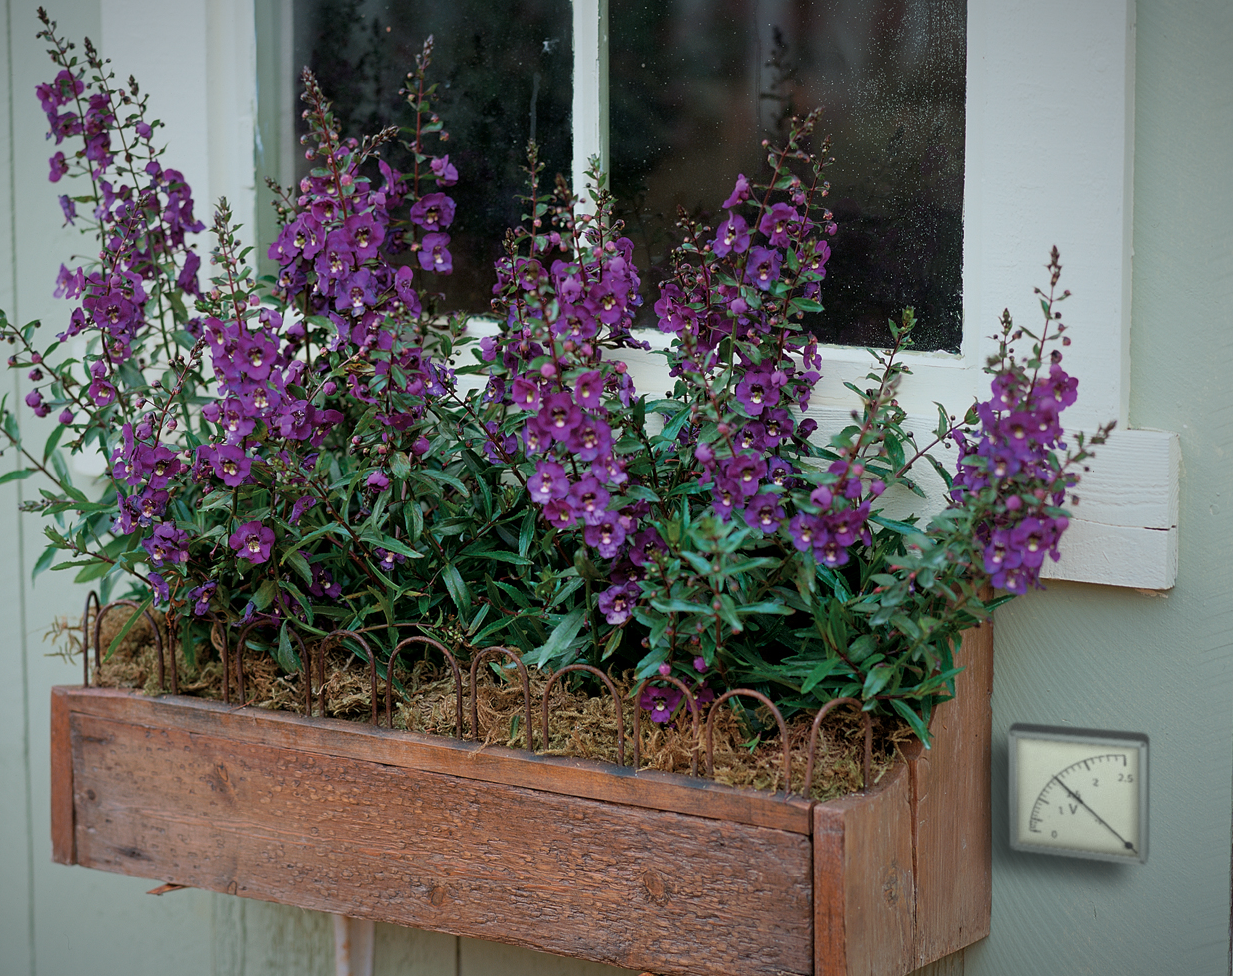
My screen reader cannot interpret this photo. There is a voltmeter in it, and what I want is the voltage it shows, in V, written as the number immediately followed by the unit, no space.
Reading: 1.5V
